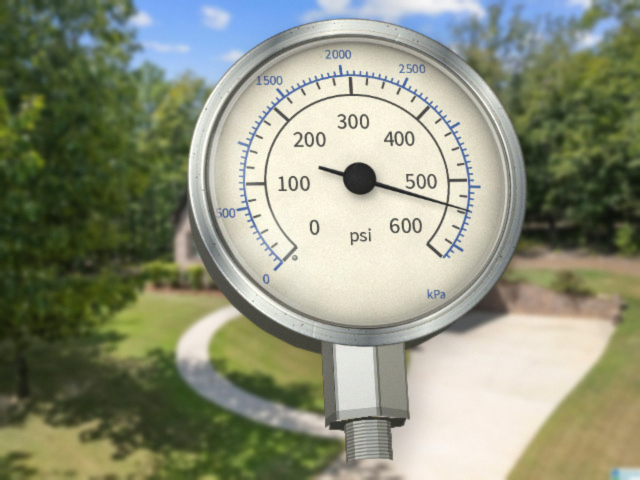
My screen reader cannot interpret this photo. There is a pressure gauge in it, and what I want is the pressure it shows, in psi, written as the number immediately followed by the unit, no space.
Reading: 540psi
